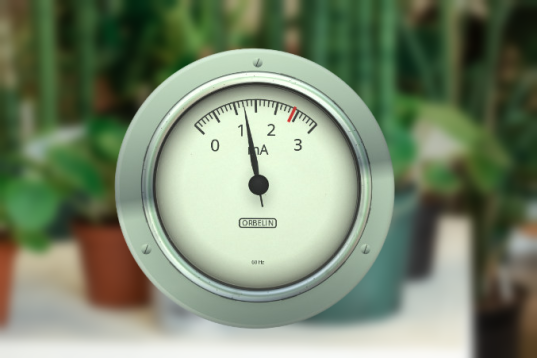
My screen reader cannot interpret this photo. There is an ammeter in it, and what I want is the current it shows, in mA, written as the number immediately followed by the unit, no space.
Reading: 1.2mA
